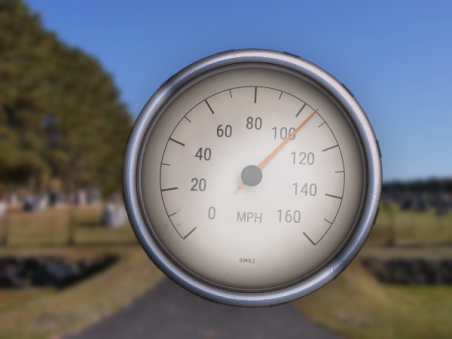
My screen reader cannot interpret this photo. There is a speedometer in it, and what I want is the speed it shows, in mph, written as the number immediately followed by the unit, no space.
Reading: 105mph
